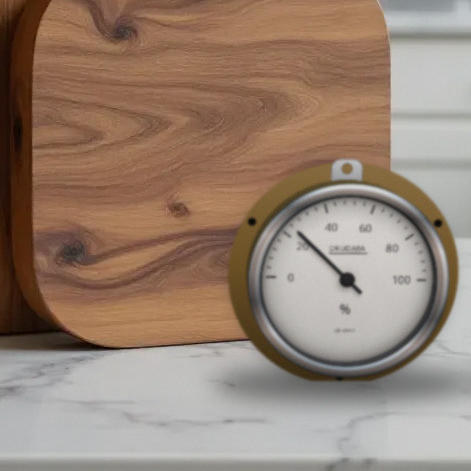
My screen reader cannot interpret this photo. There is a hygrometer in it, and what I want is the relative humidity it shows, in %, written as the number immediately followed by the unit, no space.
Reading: 24%
